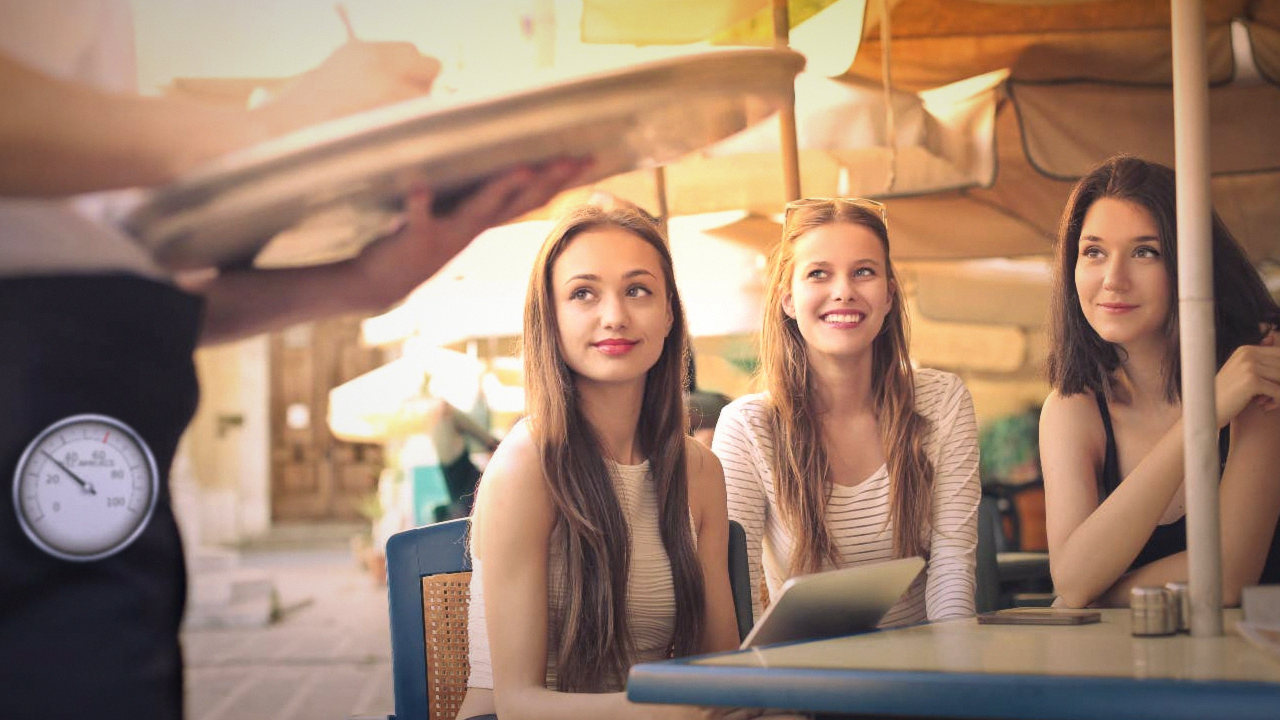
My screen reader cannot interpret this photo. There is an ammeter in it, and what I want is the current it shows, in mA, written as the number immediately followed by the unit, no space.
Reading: 30mA
